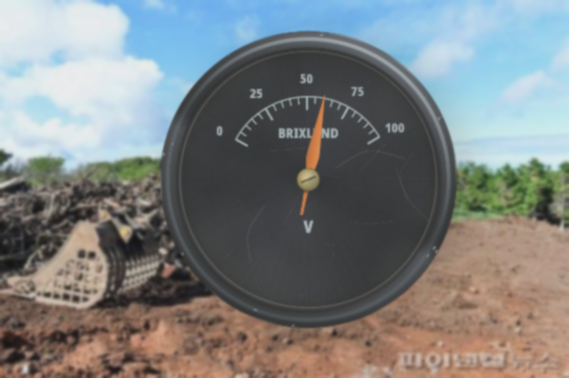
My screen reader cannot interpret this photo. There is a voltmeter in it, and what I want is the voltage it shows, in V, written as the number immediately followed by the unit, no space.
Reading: 60V
